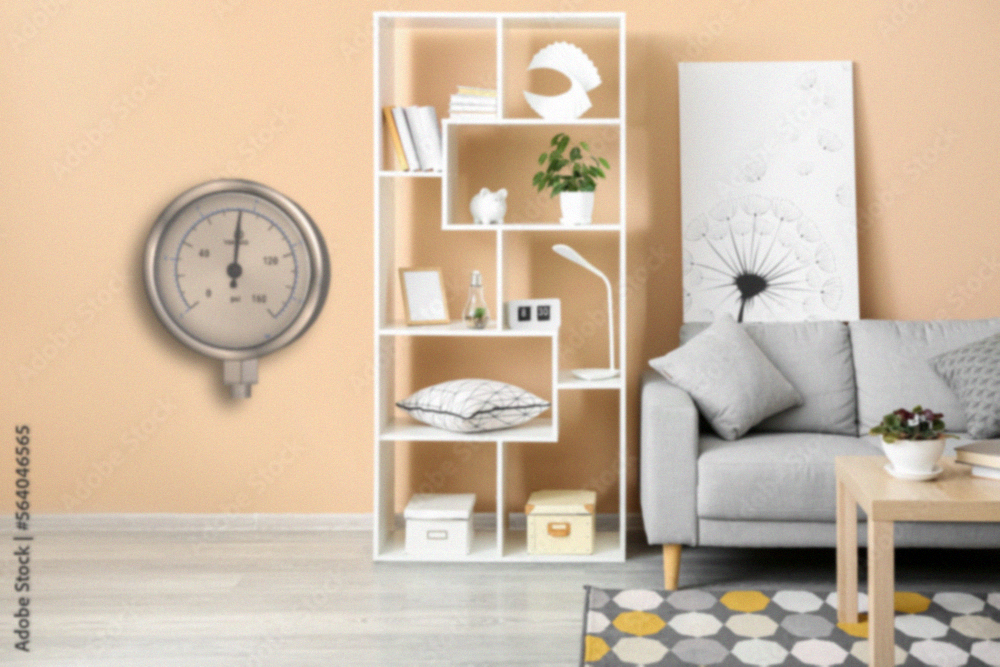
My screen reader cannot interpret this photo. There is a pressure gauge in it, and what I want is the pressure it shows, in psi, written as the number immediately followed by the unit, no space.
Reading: 80psi
